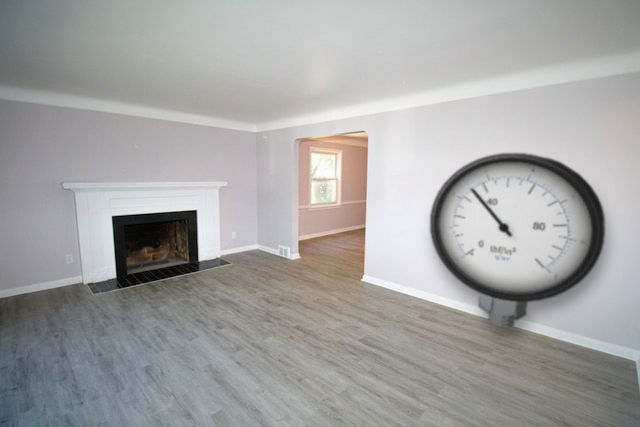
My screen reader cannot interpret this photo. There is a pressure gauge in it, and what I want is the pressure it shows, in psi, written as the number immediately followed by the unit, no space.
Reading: 35psi
